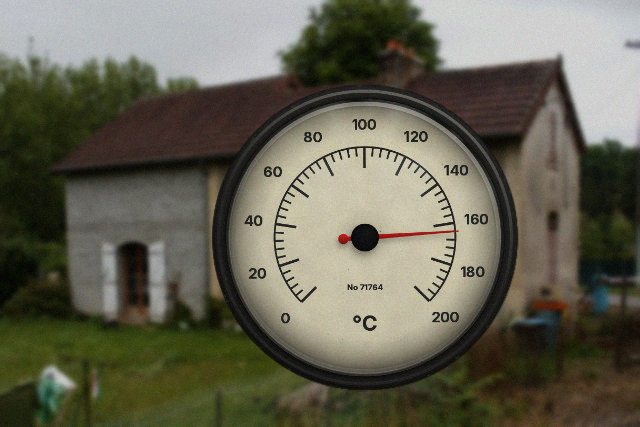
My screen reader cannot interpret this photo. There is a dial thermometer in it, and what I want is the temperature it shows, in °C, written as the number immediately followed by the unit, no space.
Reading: 164°C
